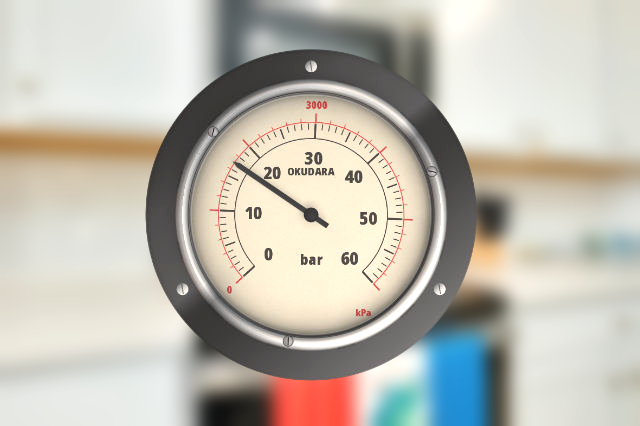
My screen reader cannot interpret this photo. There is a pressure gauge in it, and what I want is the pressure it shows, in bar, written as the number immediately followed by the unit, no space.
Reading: 17bar
